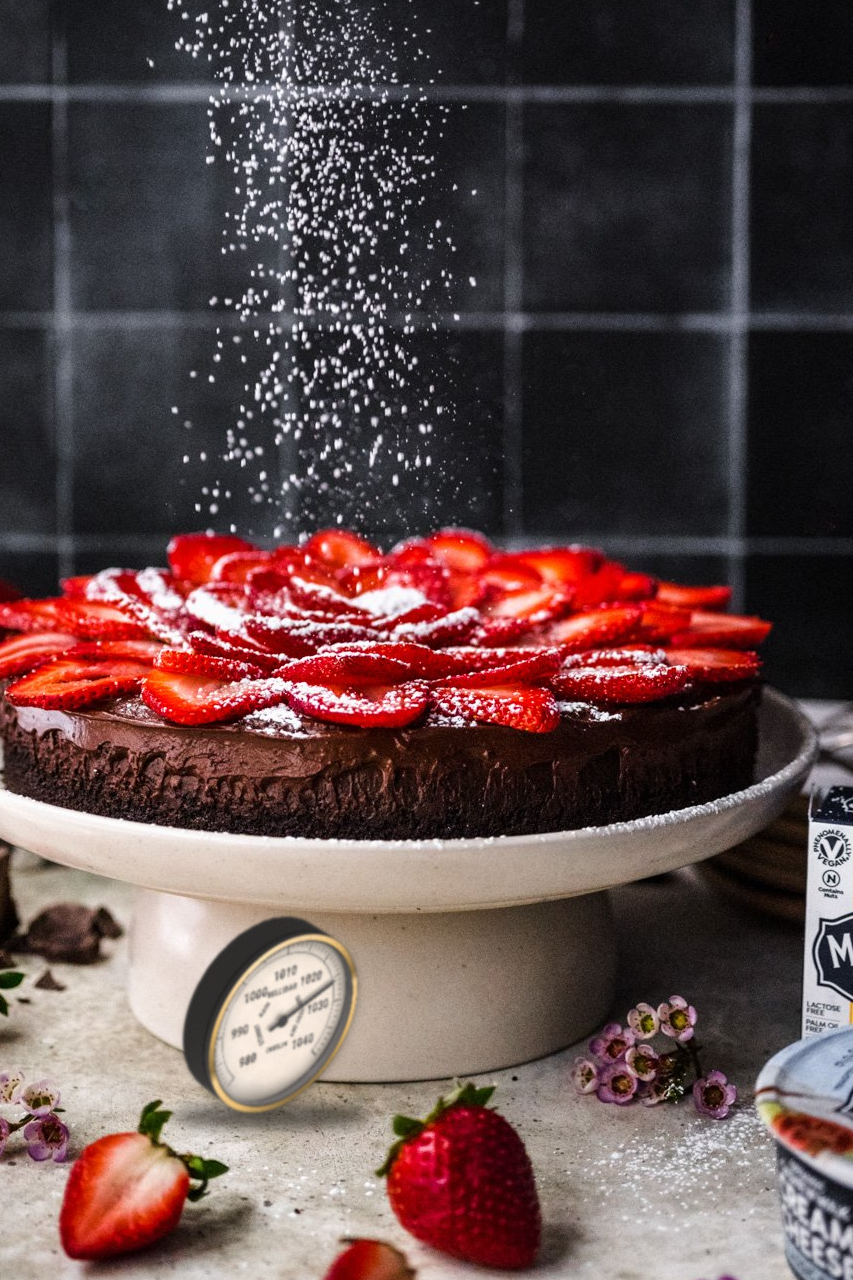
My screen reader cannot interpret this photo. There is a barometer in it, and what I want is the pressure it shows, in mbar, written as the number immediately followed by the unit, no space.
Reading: 1025mbar
